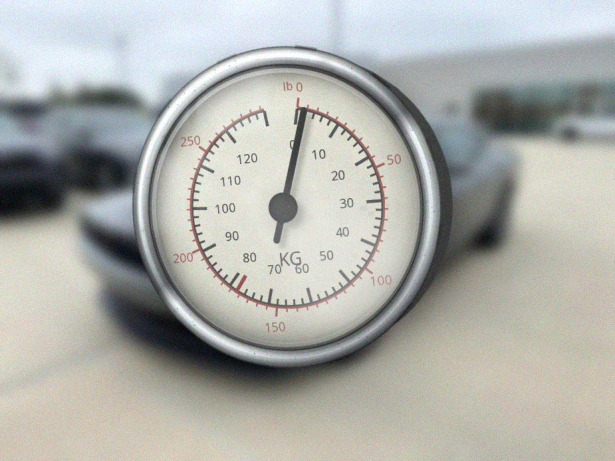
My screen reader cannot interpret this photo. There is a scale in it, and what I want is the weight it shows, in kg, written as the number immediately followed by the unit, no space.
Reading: 2kg
